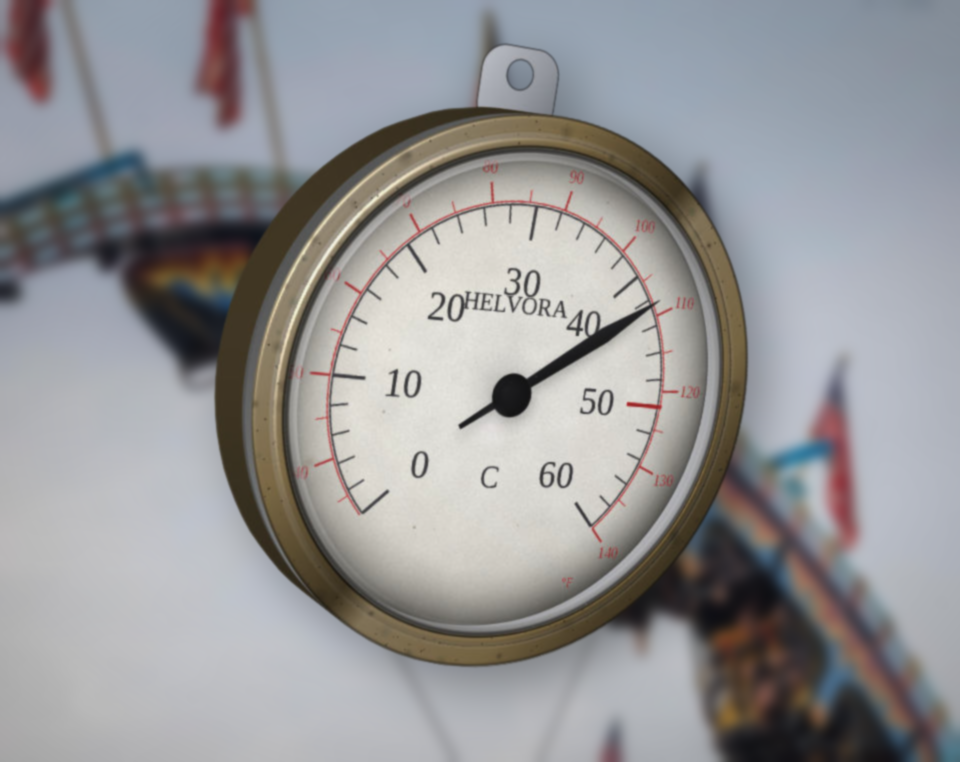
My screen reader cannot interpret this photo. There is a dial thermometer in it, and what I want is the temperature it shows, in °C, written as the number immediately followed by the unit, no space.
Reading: 42°C
